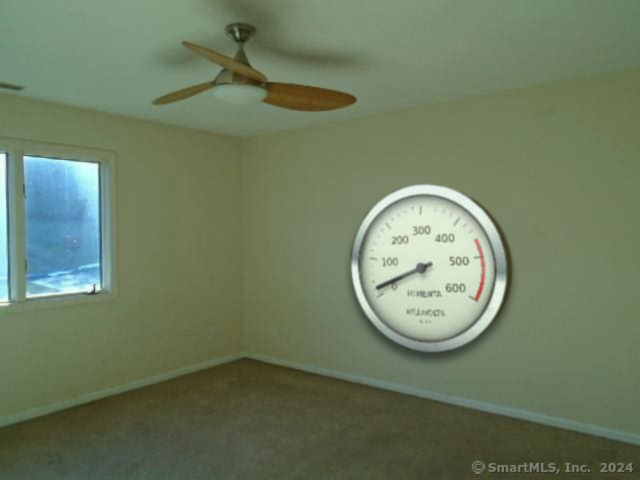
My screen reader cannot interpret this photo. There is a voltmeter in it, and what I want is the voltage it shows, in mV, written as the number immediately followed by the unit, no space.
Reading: 20mV
